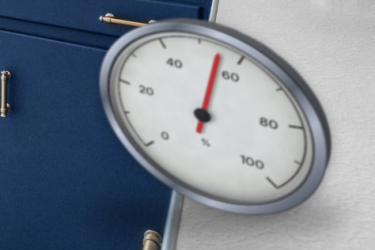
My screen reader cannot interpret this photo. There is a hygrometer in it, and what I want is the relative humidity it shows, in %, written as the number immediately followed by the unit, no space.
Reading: 55%
